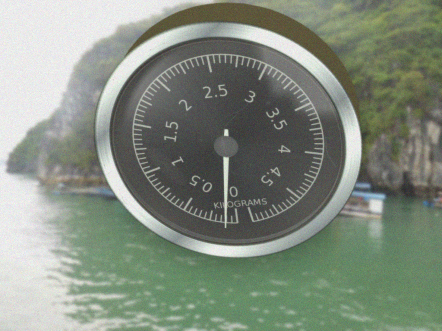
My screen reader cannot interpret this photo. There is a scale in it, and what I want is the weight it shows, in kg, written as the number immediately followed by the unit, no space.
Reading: 0.1kg
